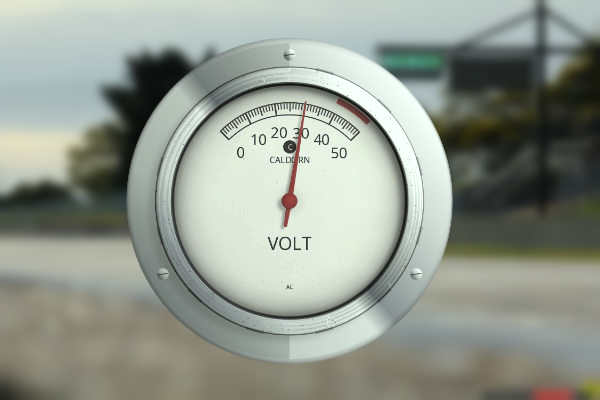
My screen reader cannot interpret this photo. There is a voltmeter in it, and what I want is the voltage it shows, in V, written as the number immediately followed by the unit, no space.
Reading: 30V
